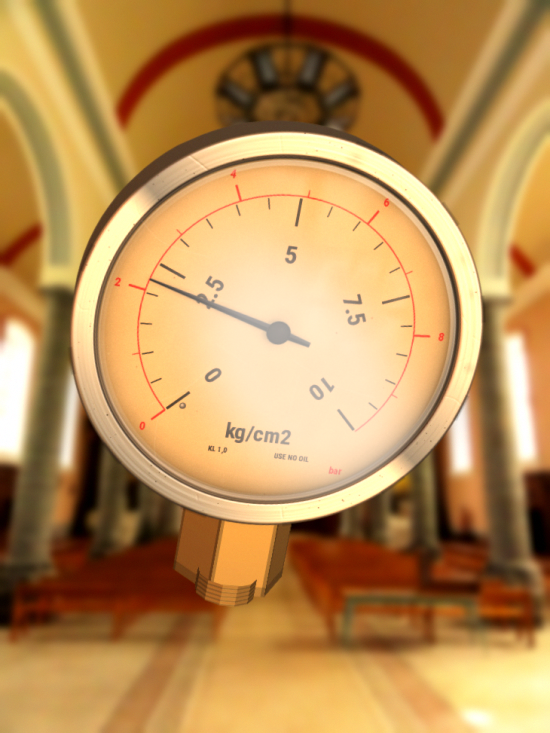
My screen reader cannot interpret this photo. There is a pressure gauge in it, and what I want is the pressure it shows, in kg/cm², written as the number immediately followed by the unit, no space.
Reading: 2.25kg/cm²
